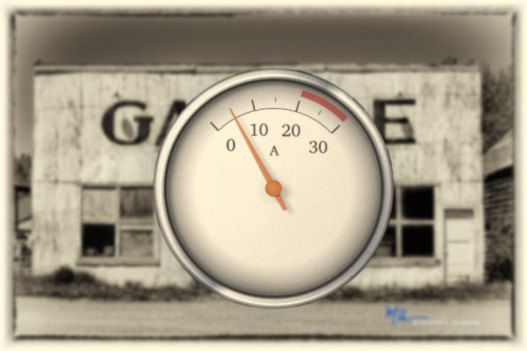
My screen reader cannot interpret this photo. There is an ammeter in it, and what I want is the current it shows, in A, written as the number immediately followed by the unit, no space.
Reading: 5A
